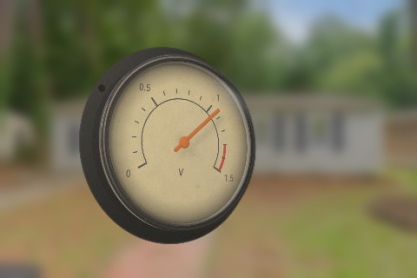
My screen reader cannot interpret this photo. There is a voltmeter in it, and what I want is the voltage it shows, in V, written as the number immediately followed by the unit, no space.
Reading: 1.05V
